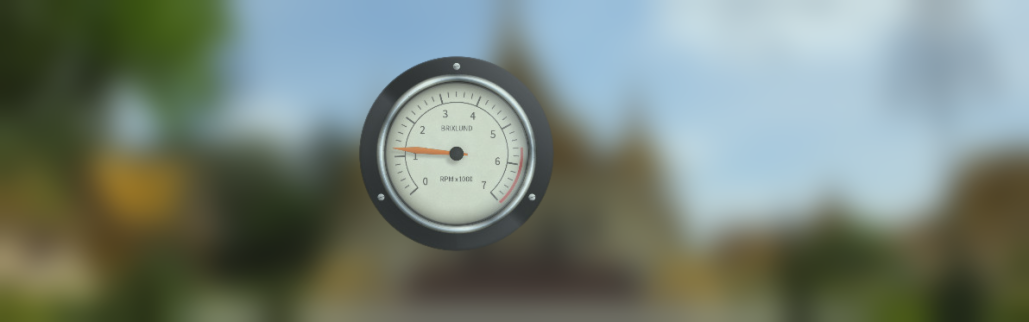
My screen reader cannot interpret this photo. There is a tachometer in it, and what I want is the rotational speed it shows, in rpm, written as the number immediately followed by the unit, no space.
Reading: 1200rpm
